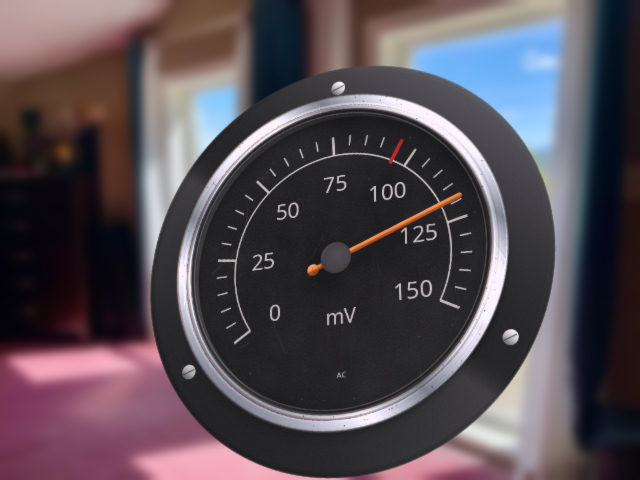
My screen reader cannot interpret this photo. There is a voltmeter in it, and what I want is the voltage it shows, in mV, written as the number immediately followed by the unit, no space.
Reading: 120mV
